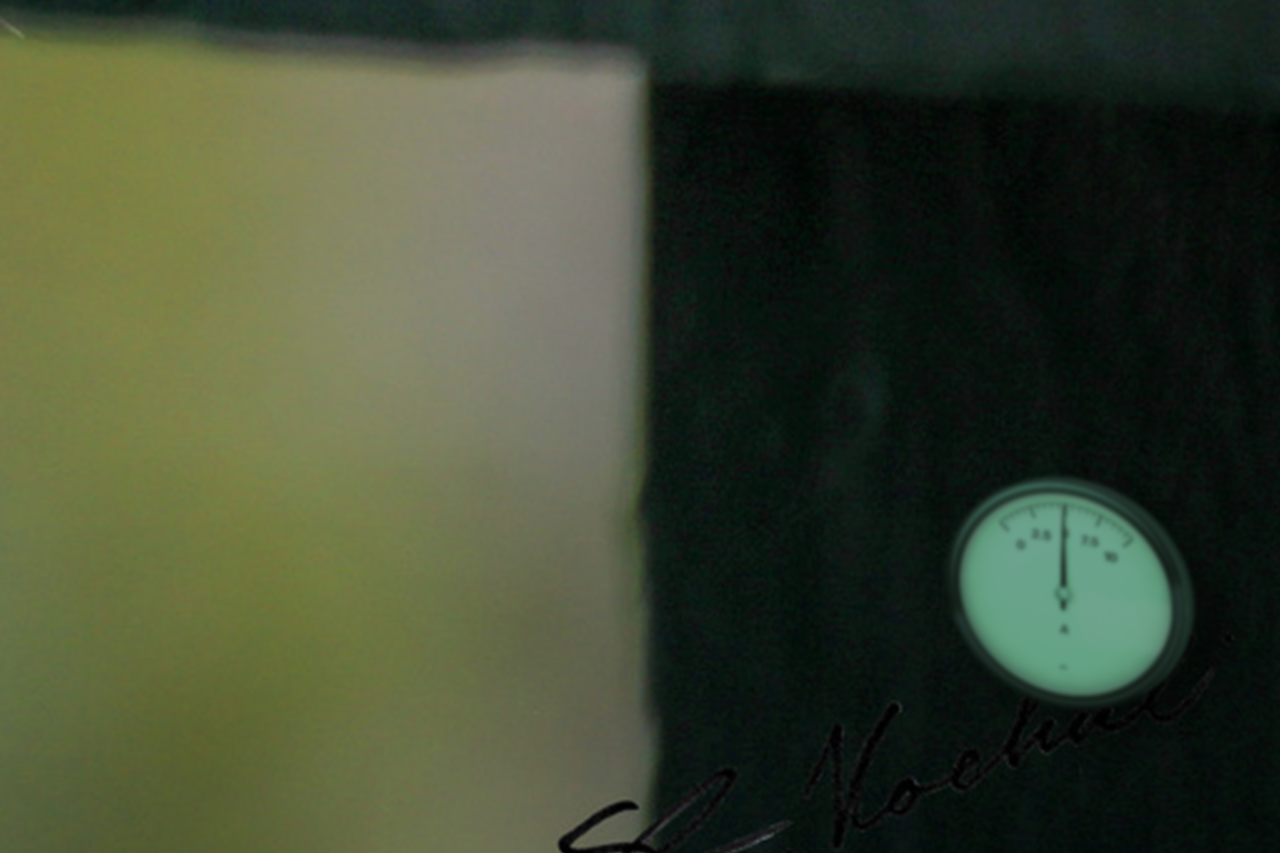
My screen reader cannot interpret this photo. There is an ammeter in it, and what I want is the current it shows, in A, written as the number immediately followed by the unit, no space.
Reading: 5A
